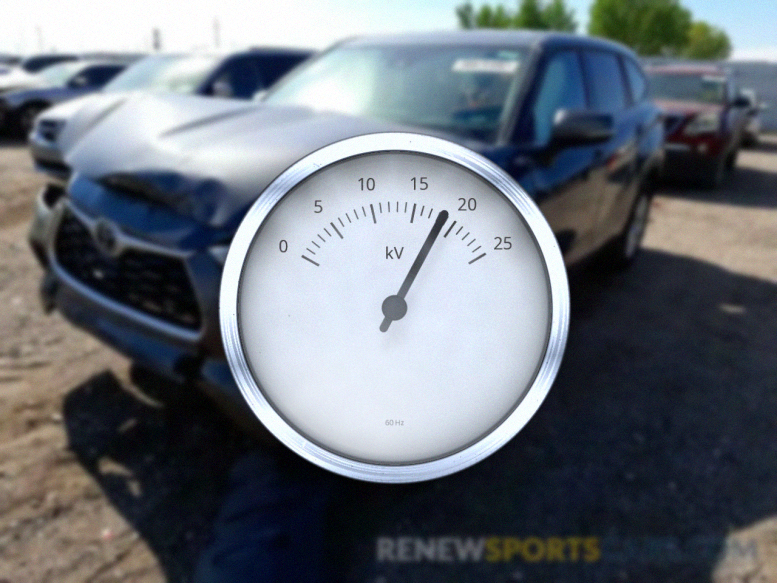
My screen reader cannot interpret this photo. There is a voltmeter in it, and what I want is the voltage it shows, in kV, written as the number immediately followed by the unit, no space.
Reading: 18.5kV
